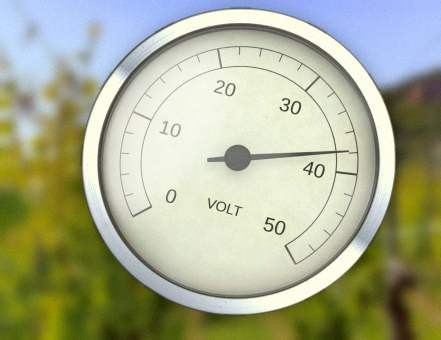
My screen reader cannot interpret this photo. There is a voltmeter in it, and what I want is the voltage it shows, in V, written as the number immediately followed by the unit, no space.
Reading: 38V
